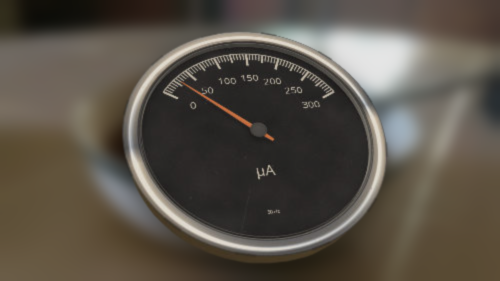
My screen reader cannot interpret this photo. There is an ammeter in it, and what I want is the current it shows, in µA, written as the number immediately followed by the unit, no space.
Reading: 25µA
